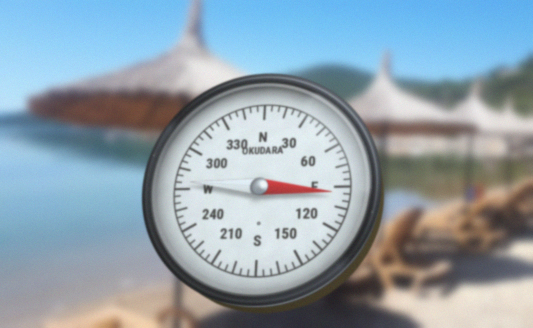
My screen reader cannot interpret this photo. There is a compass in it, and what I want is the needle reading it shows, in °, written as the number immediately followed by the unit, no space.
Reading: 95°
